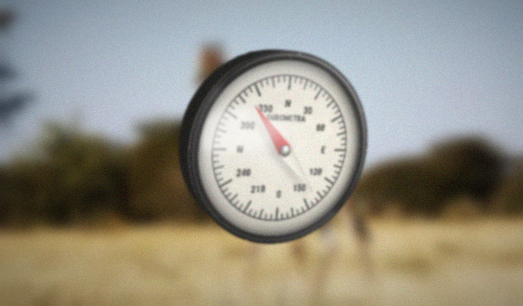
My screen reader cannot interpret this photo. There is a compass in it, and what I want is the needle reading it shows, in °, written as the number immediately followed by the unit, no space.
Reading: 320°
